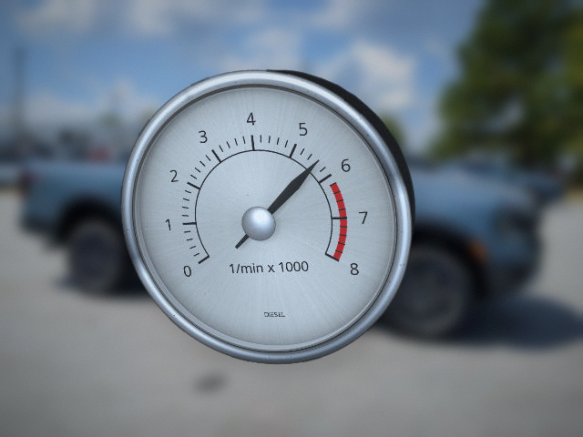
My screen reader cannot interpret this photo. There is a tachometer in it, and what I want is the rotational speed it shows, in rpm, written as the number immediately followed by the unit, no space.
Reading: 5600rpm
